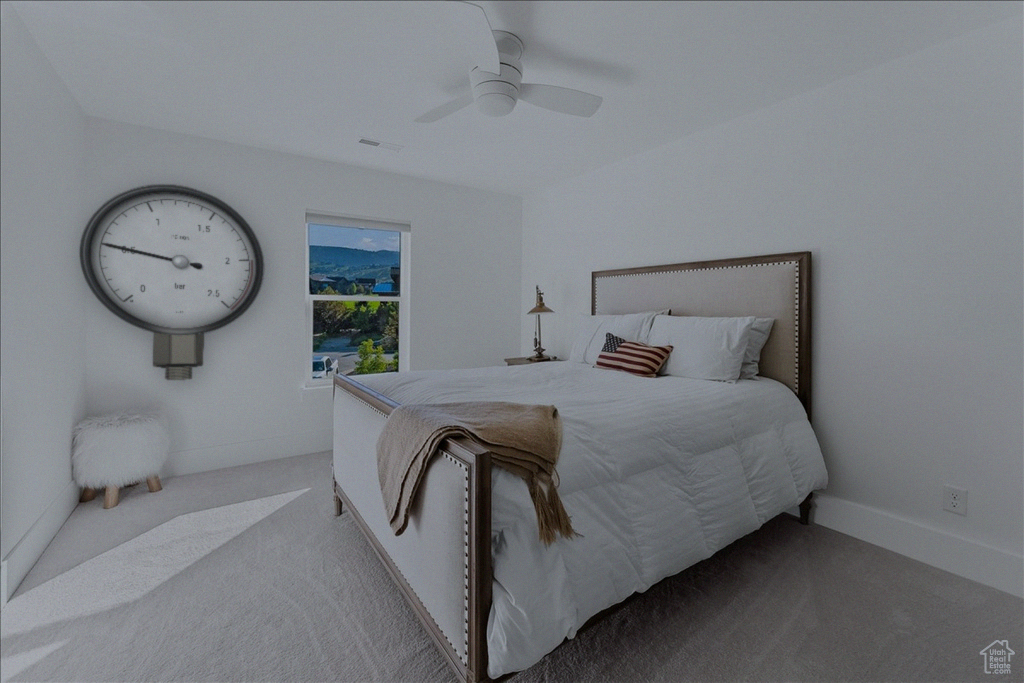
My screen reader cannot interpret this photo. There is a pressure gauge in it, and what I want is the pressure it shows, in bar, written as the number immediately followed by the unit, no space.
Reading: 0.5bar
